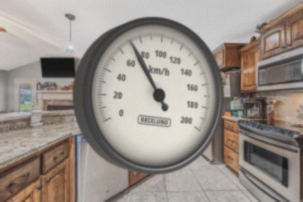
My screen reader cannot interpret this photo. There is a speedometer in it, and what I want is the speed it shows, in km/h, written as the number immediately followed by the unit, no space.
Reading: 70km/h
